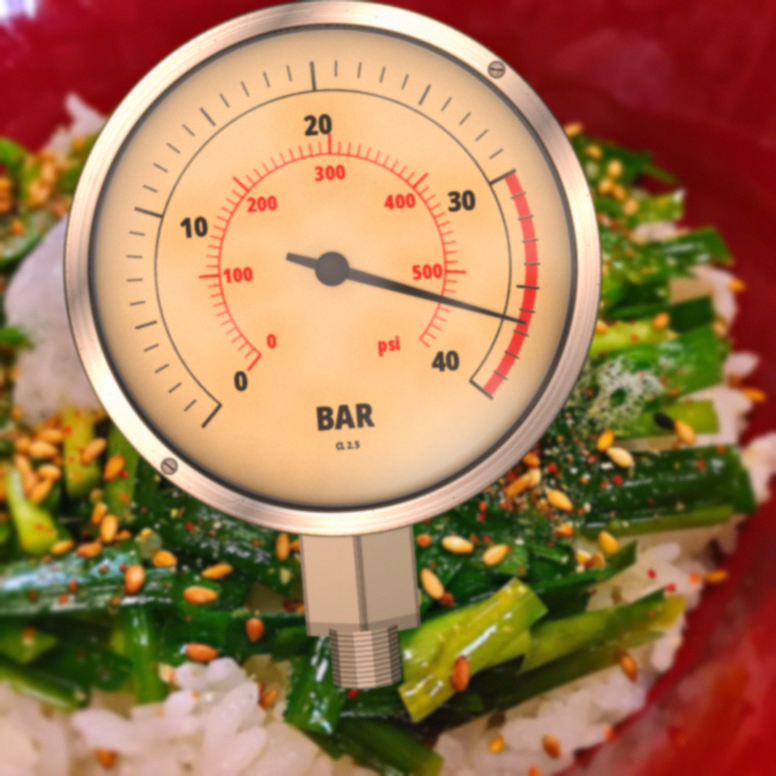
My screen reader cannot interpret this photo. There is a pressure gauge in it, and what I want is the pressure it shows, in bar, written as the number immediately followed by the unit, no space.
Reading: 36.5bar
